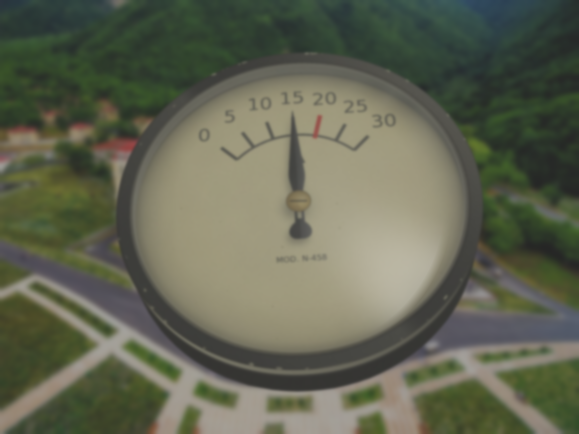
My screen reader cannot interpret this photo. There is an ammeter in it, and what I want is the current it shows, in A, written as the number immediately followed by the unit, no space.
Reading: 15A
